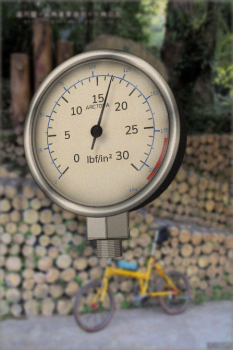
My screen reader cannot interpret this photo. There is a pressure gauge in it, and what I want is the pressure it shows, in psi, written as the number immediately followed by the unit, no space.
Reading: 17psi
